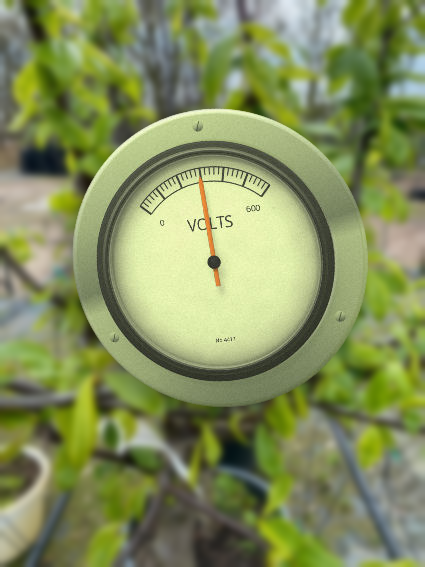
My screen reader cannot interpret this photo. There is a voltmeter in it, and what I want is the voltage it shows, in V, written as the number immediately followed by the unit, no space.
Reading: 300V
